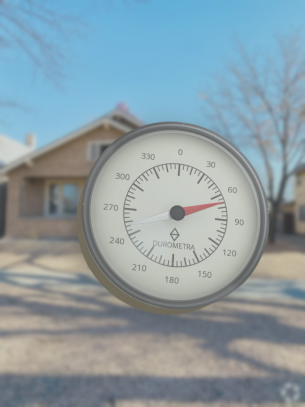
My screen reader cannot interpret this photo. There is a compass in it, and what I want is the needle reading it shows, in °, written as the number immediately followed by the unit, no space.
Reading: 70°
